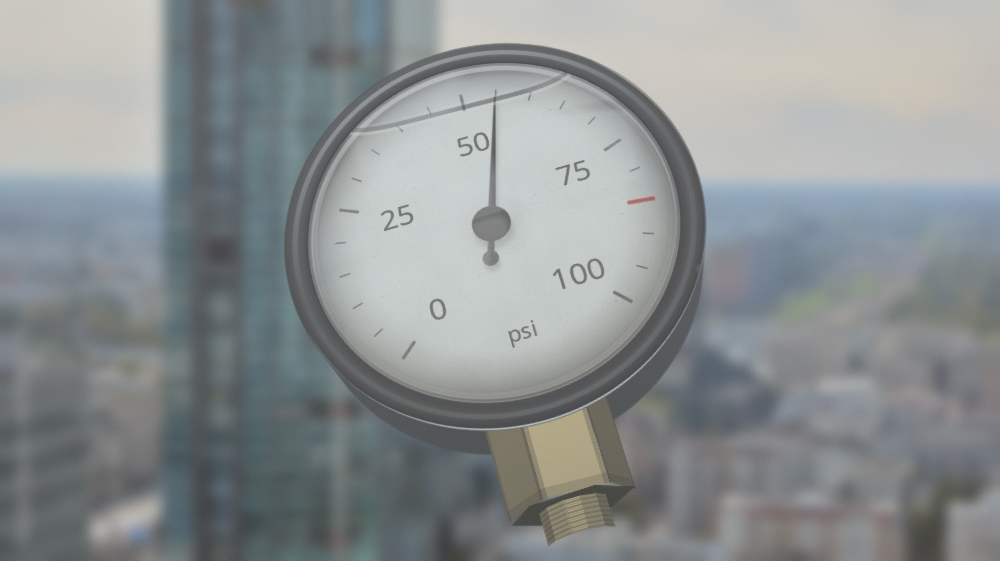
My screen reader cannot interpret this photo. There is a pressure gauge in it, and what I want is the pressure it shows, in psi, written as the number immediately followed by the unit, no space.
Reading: 55psi
